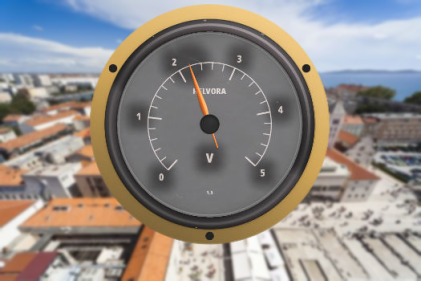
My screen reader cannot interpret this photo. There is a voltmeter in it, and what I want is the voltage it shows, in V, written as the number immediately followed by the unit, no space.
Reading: 2.2V
